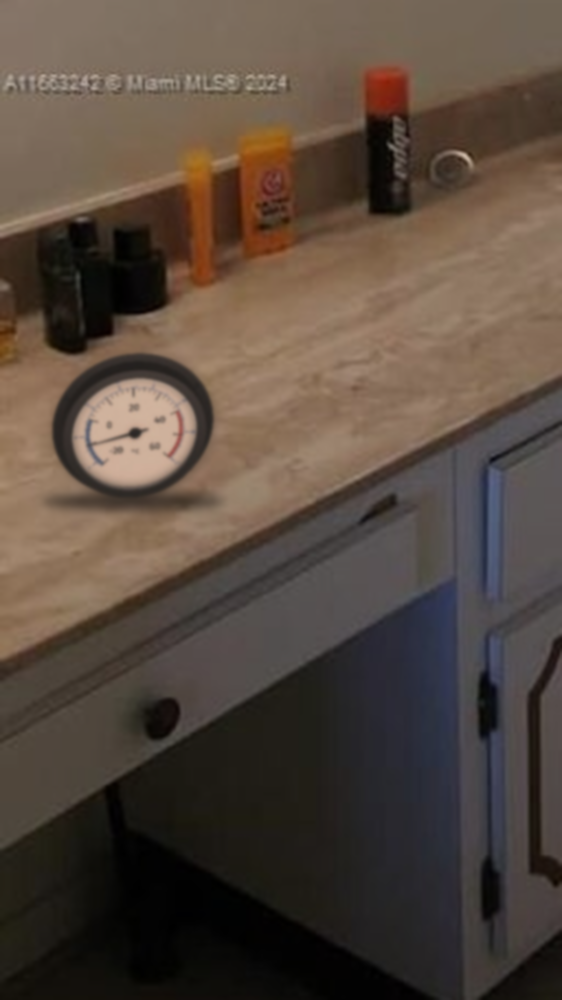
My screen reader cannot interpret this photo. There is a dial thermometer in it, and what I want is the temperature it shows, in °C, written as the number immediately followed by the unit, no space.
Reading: -10°C
